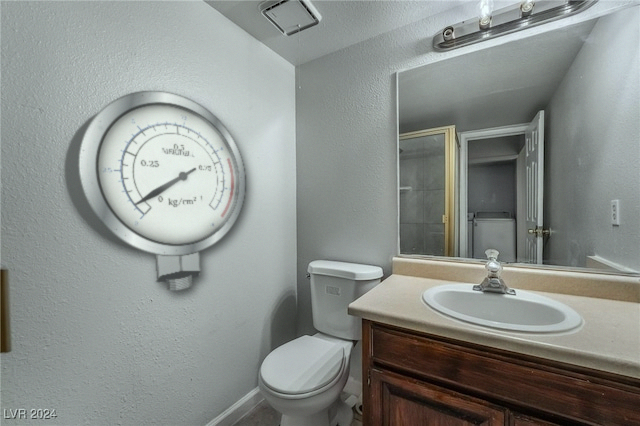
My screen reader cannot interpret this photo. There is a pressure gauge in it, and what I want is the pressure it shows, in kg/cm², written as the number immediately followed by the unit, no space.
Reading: 0.05kg/cm²
